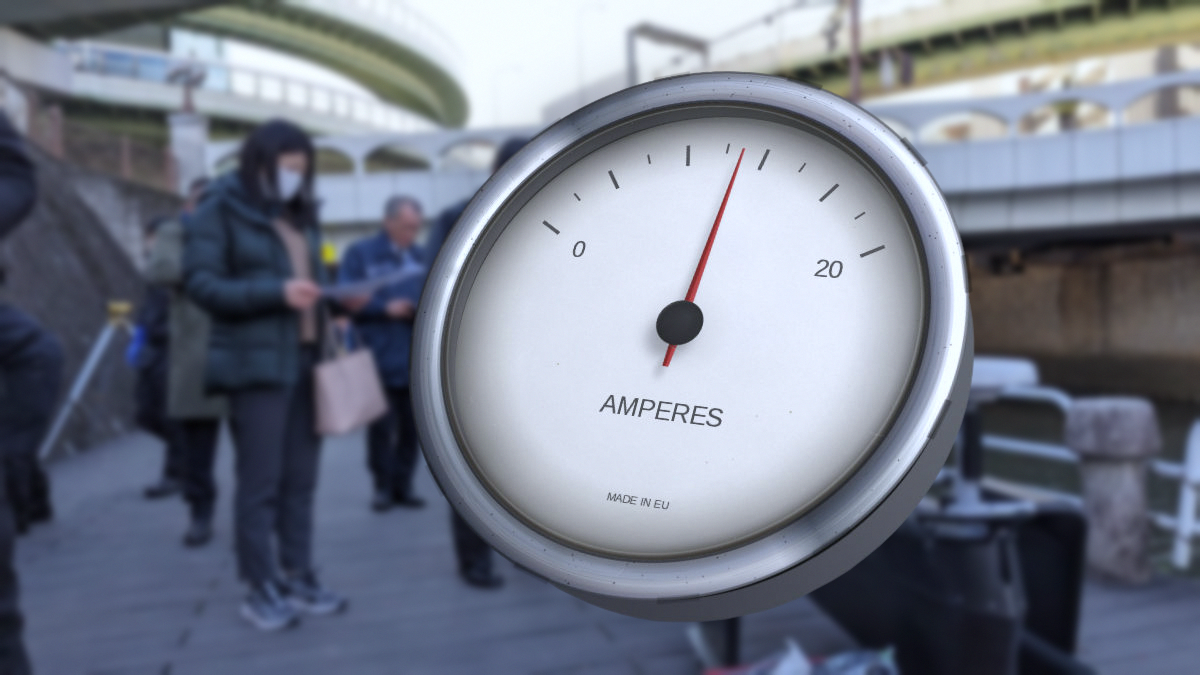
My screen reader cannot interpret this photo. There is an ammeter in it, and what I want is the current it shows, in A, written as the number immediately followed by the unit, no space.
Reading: 11A
